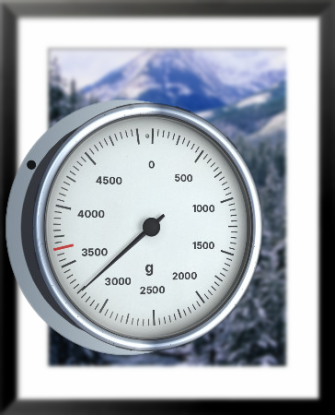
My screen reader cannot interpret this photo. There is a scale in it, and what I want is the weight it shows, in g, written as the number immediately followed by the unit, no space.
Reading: 3250g
